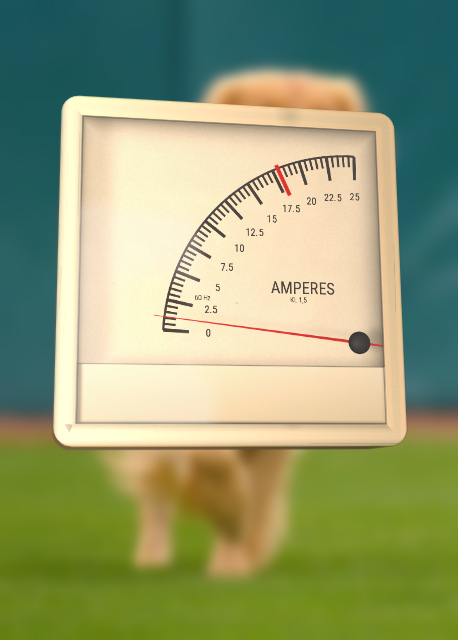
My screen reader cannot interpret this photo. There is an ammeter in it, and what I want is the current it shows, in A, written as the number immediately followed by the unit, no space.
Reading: 1A
